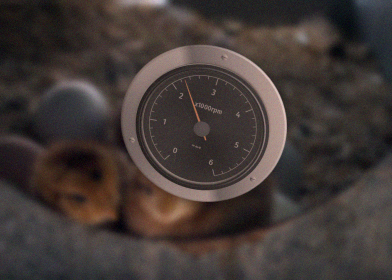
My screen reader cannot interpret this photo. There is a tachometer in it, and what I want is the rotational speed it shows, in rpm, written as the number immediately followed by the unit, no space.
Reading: 2300rpm
